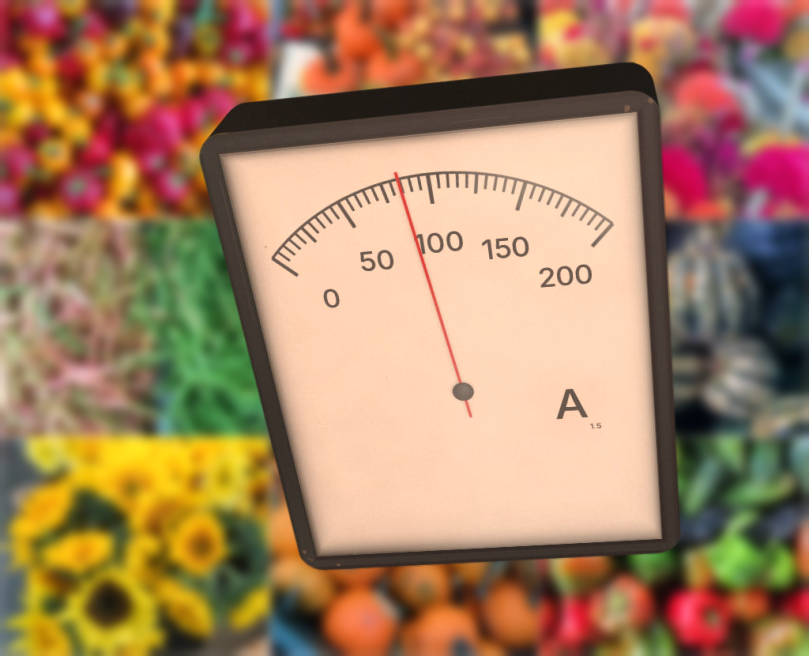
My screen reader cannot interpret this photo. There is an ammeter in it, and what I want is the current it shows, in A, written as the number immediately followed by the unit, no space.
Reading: 85A
